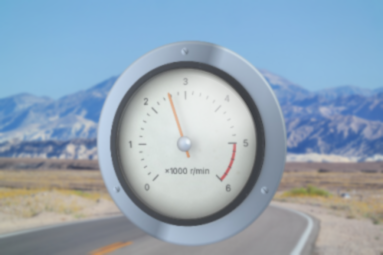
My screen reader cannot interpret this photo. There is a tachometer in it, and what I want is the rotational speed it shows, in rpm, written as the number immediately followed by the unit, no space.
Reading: 2600rpm
